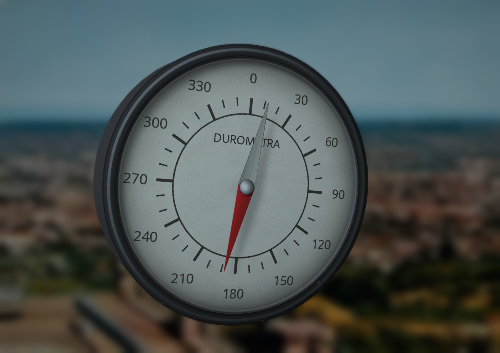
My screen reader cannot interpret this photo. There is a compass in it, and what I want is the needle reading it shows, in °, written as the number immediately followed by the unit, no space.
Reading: 190°
